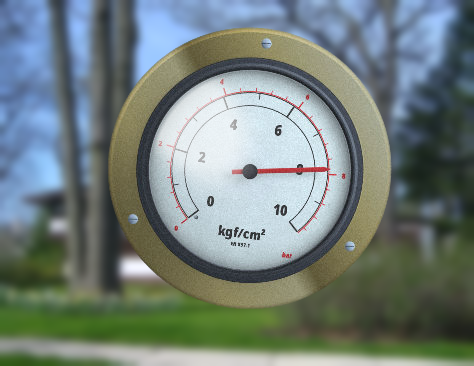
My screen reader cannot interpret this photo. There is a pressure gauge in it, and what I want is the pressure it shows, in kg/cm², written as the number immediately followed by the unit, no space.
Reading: 8kg/cm²
